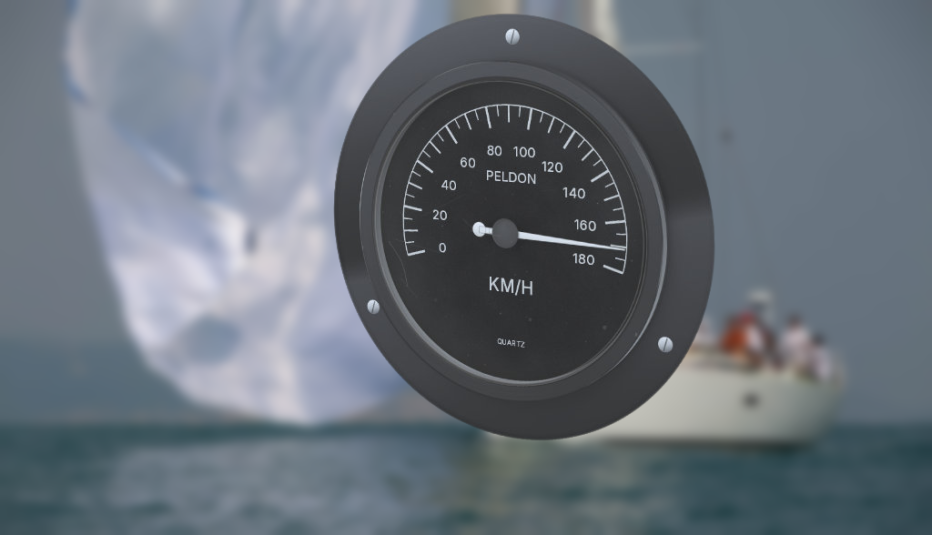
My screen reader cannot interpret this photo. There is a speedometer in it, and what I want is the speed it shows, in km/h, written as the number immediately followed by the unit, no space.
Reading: 170km/h
